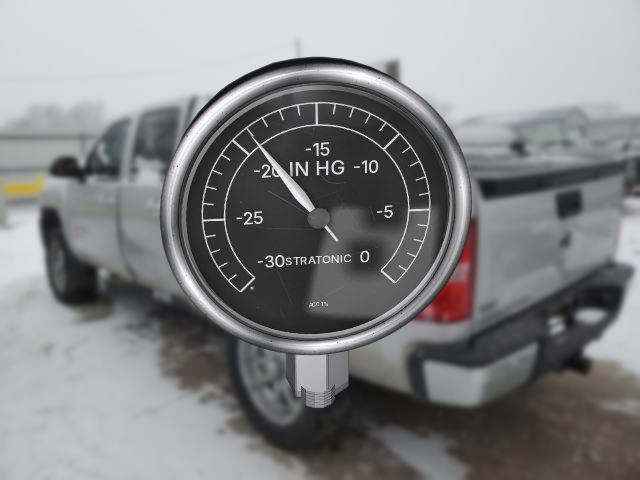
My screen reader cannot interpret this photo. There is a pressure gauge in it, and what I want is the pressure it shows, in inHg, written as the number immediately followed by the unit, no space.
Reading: -19inHg
